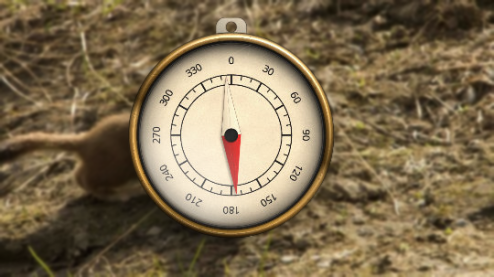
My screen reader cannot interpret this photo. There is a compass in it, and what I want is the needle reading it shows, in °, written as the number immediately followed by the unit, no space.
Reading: 175°
